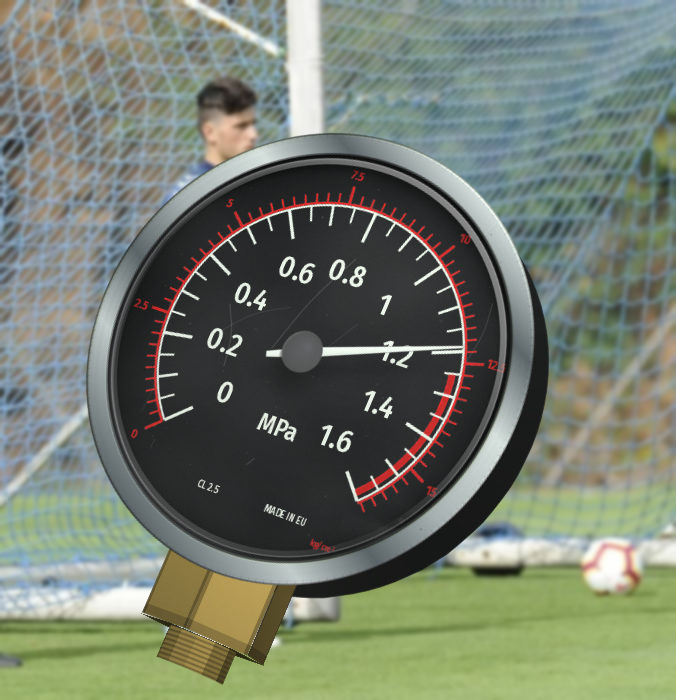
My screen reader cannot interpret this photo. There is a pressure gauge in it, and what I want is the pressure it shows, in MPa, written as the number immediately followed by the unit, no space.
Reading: 1.2MPa
